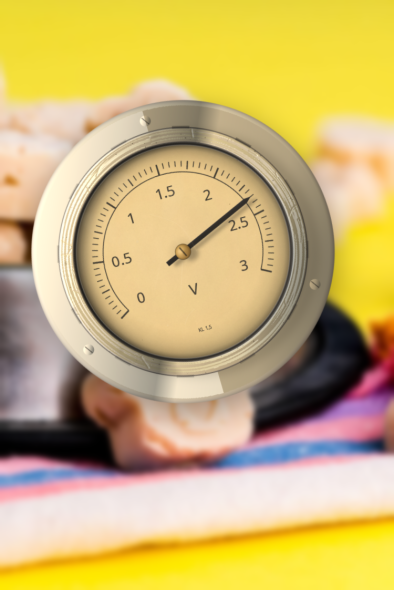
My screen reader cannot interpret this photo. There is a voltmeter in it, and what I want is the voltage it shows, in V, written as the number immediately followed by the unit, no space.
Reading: 2.35V
